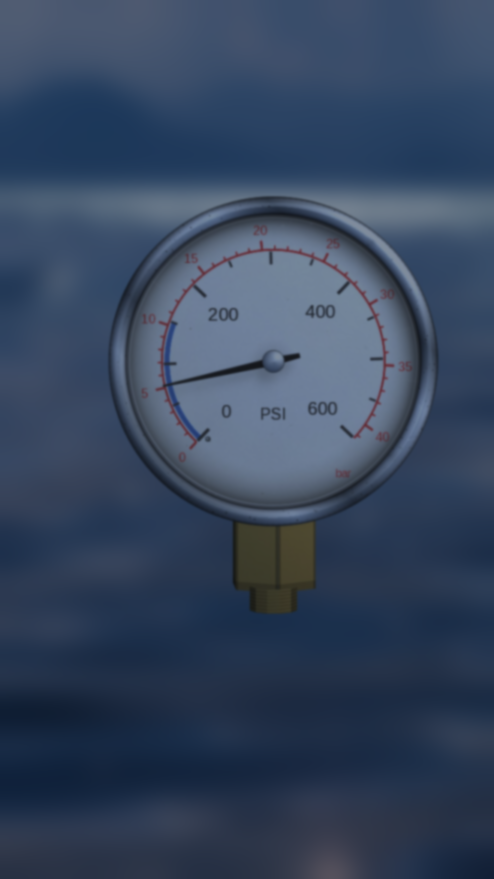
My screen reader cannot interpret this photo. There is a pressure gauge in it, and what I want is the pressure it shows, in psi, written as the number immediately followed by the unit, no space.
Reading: 75psi
